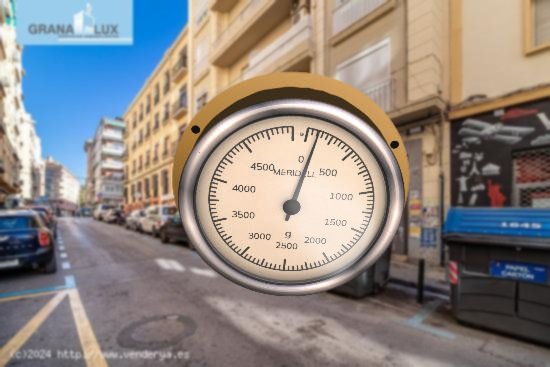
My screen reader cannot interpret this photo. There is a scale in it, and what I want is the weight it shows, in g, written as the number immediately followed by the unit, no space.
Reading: 100g
